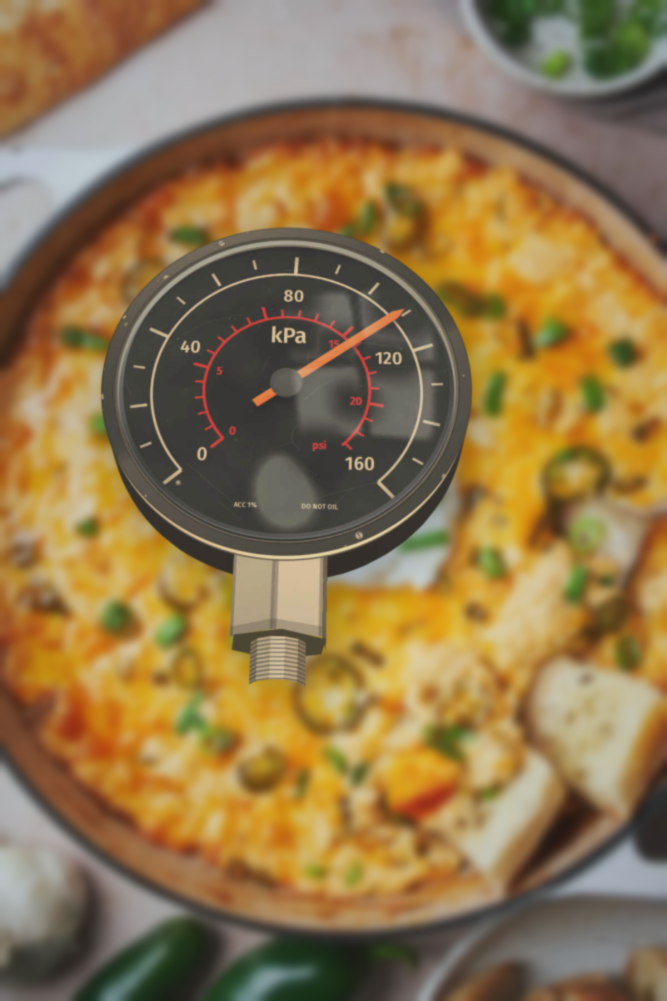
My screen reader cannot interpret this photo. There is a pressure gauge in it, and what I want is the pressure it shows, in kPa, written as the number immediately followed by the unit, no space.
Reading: 110kPa
